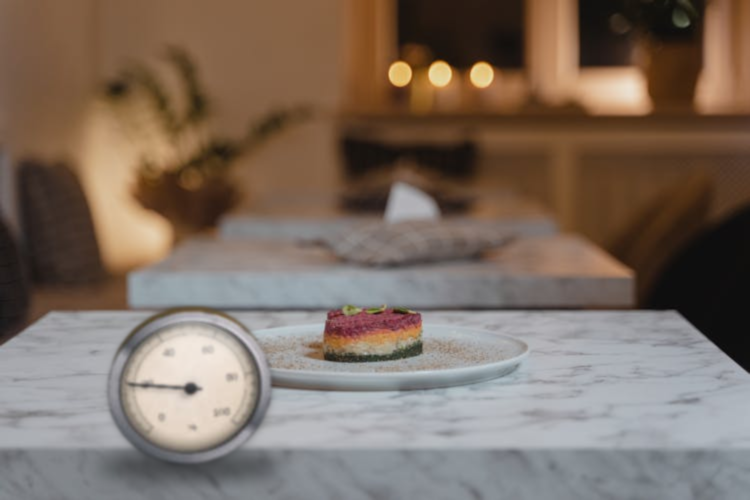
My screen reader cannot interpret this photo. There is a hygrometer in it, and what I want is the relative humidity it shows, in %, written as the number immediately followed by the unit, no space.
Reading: 20%
